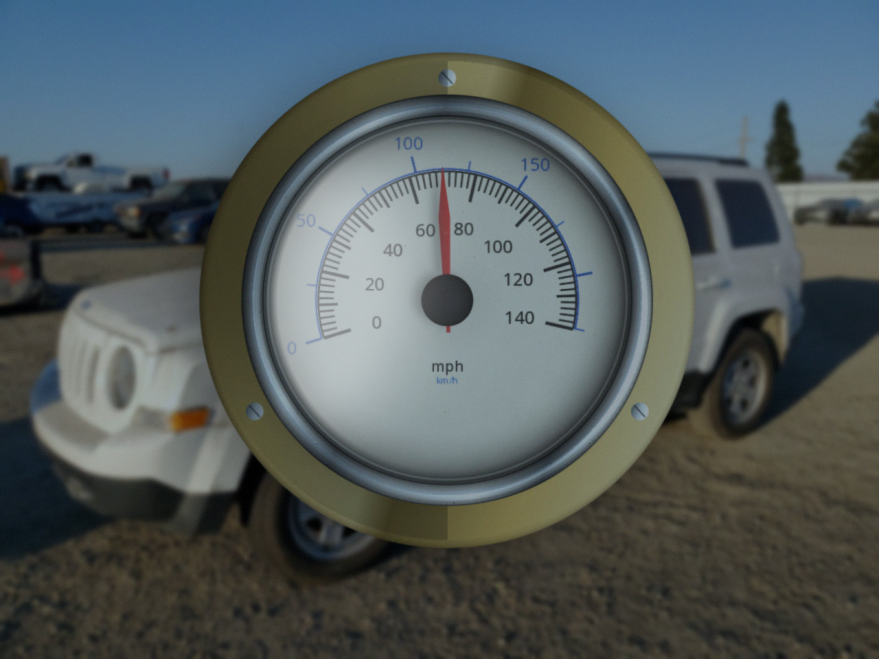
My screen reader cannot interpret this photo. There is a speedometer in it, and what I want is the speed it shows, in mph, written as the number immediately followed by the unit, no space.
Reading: 70mph
